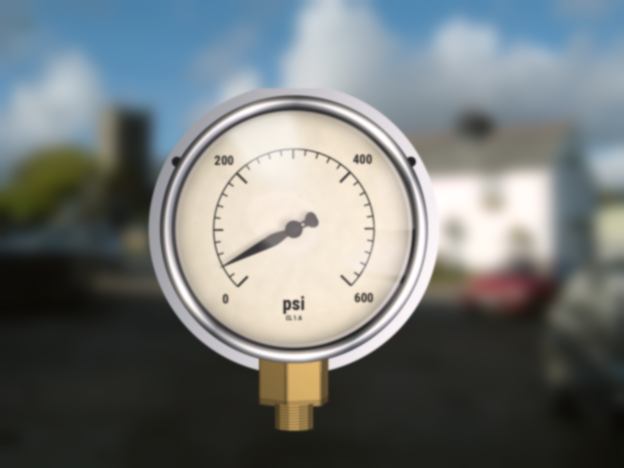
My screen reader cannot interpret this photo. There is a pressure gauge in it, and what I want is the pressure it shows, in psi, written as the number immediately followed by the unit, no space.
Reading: 40psi
